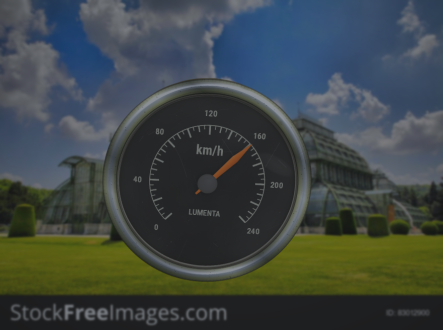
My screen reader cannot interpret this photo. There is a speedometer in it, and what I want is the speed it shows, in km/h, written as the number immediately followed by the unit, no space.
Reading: 160km/h
